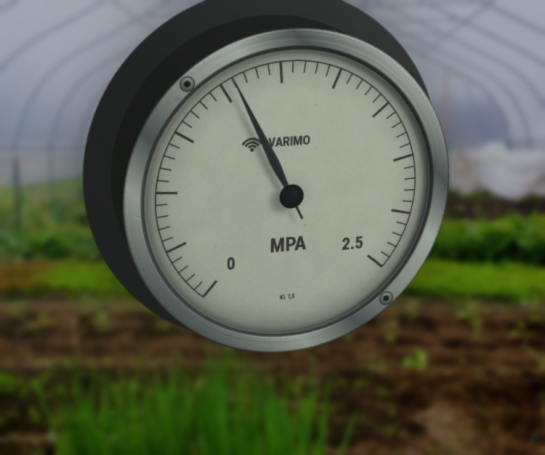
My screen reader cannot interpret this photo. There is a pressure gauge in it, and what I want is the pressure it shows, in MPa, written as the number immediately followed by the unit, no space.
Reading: 1.05MPa
